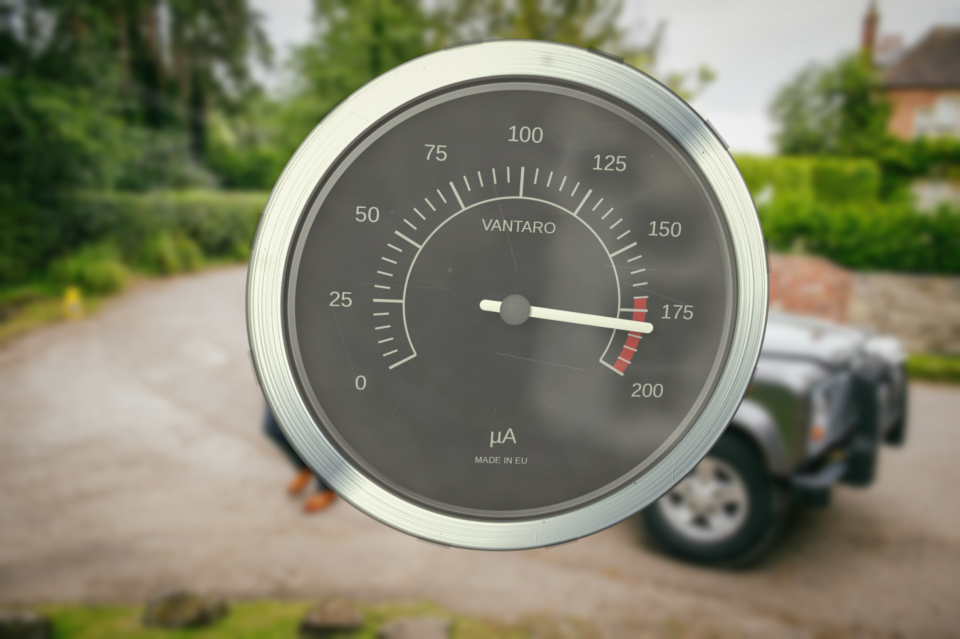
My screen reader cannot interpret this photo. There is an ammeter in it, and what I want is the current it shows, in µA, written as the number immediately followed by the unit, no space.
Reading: 180µA
